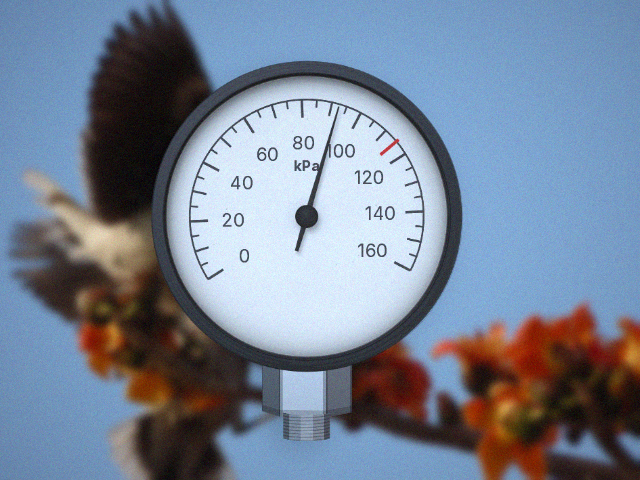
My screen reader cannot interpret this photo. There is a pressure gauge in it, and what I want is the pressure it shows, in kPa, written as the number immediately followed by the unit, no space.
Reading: 92.5kPa
